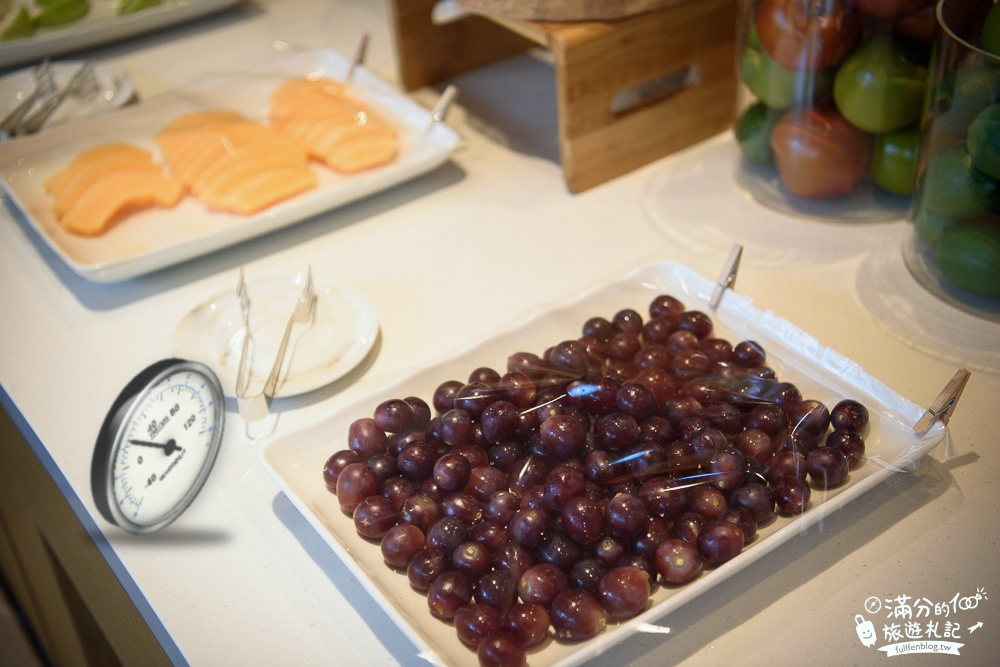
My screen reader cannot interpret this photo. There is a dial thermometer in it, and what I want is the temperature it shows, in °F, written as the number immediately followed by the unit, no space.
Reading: 20°F
